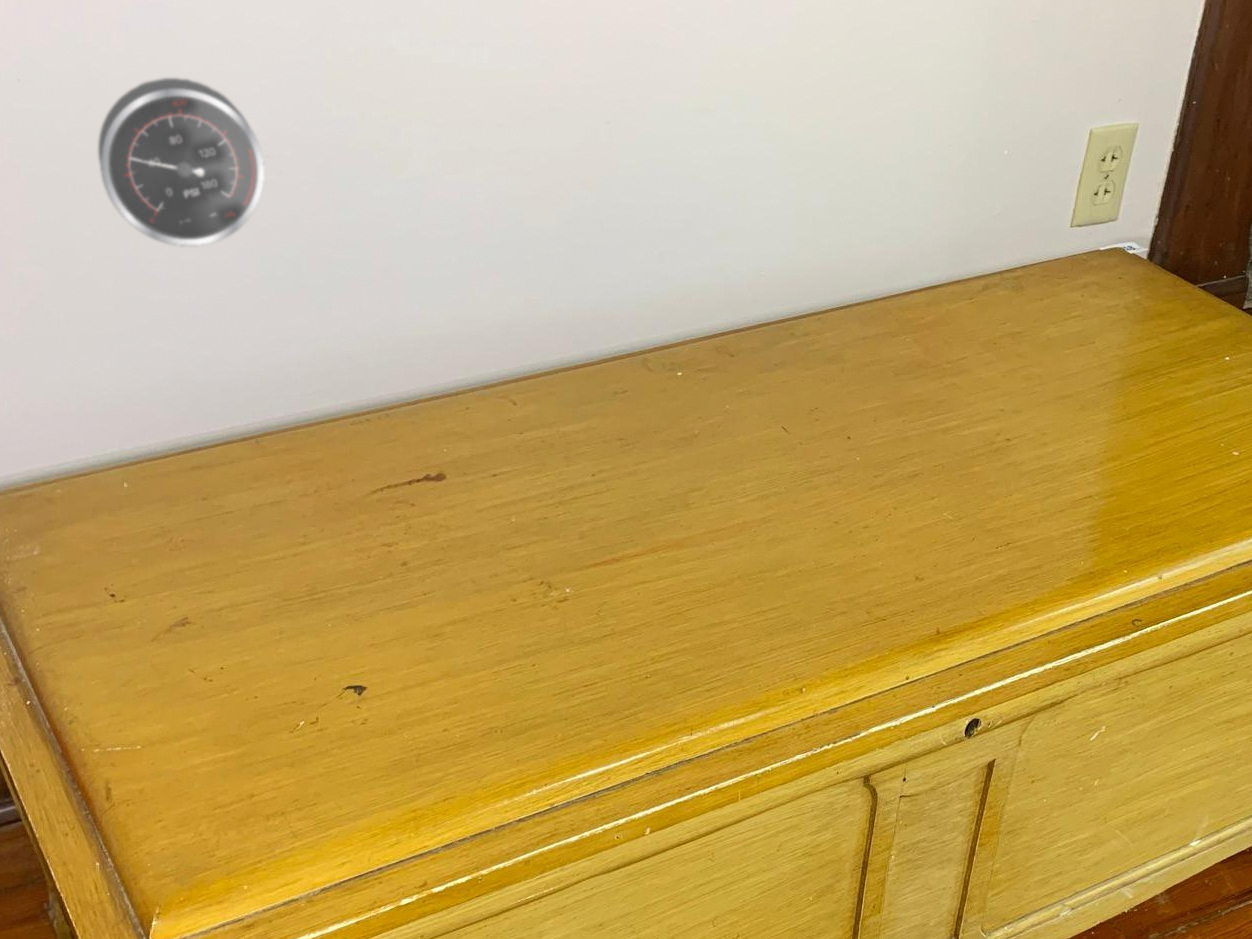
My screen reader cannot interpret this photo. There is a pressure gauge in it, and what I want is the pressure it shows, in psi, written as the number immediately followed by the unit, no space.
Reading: 40psi
